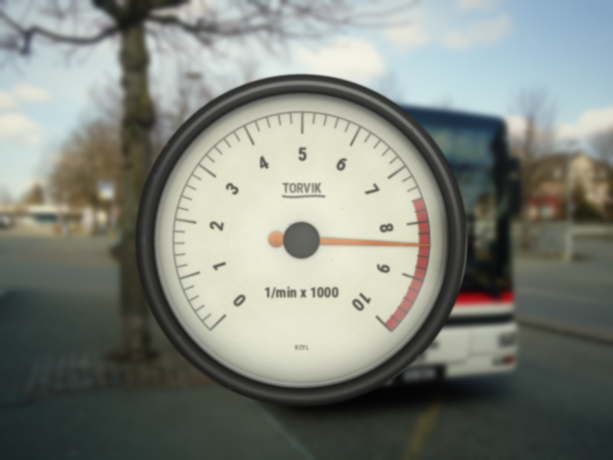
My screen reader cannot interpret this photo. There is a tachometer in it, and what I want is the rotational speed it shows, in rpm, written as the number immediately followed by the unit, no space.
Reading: 8400rpm
